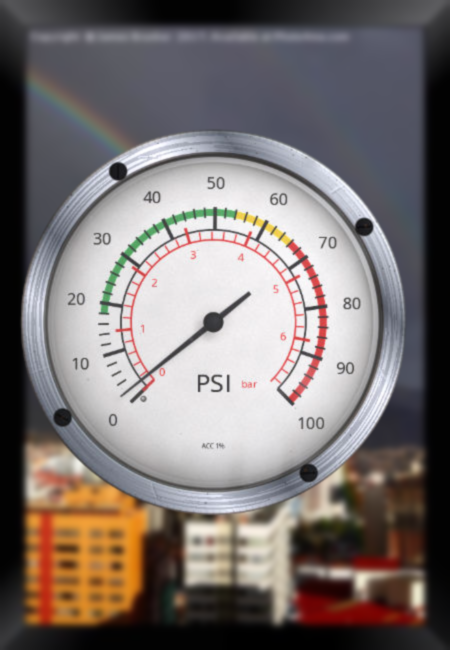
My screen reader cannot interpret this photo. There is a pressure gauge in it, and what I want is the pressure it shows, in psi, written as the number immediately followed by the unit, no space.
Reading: 2psi
